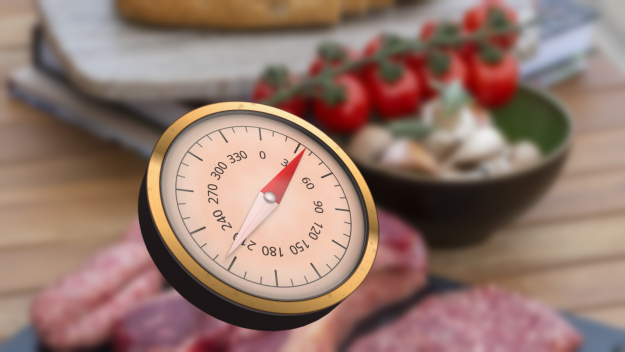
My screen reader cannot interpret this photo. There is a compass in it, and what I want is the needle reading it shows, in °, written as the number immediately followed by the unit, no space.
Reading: 35°
